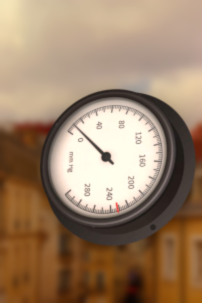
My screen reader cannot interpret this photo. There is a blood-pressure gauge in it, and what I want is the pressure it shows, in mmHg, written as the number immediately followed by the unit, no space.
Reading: 10mmHg
